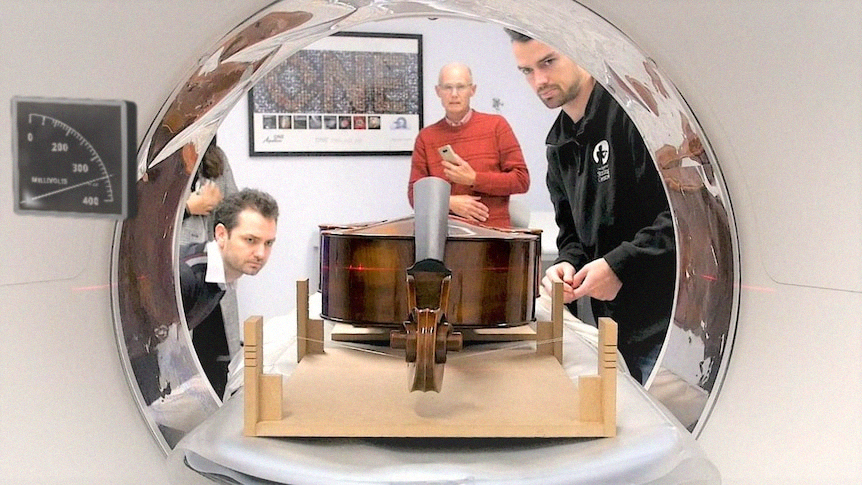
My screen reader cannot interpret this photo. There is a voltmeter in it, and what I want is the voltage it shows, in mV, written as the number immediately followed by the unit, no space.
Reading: 350mV
